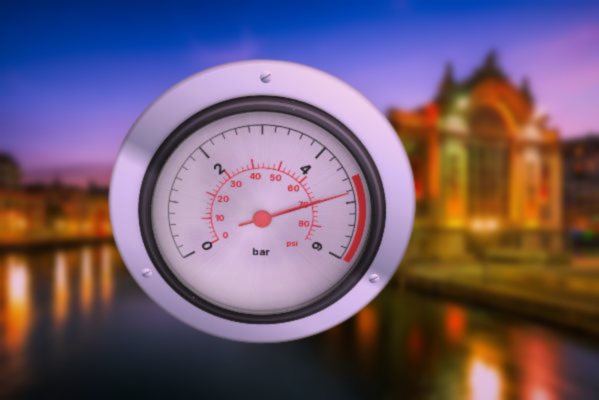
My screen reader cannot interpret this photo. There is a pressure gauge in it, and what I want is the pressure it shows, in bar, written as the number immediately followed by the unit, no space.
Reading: 4.8bar
